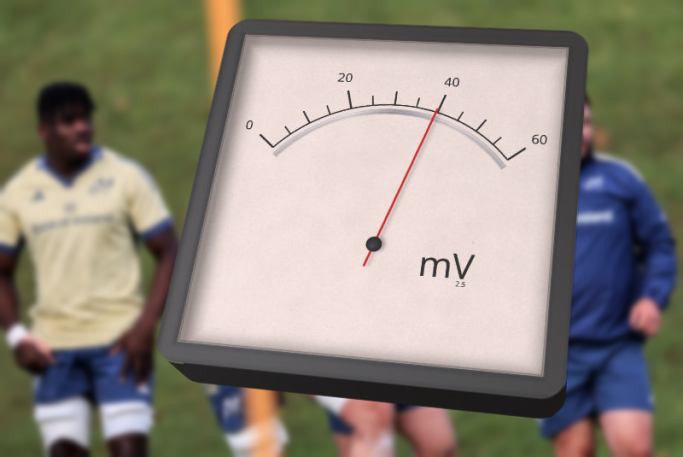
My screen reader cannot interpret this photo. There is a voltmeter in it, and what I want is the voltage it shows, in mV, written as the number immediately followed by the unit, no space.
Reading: 40mV
